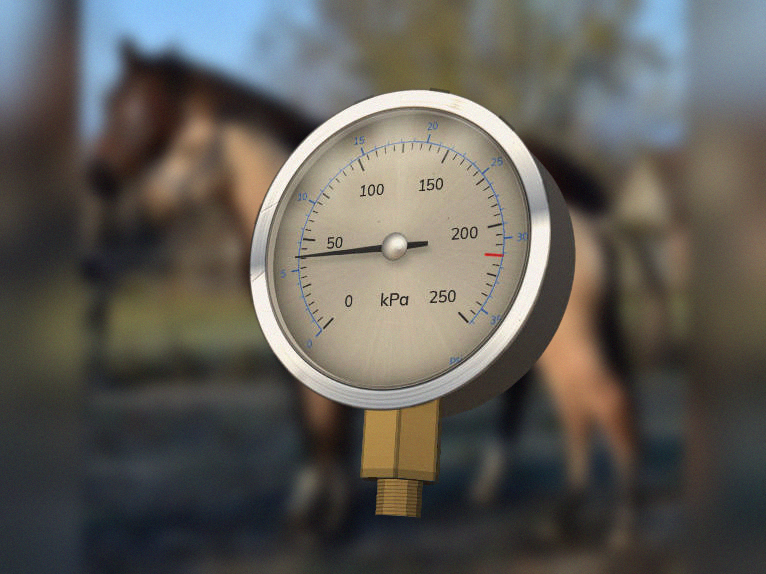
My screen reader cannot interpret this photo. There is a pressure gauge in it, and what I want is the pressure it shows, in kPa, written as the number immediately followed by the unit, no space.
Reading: 40kPa
